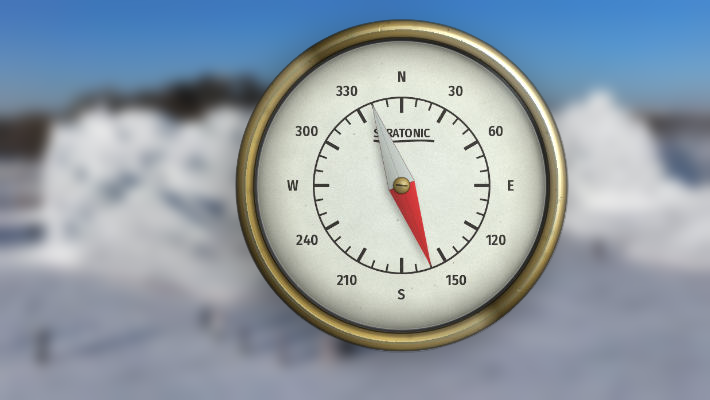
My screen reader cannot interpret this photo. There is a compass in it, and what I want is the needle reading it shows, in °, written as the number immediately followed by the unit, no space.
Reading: 160°
